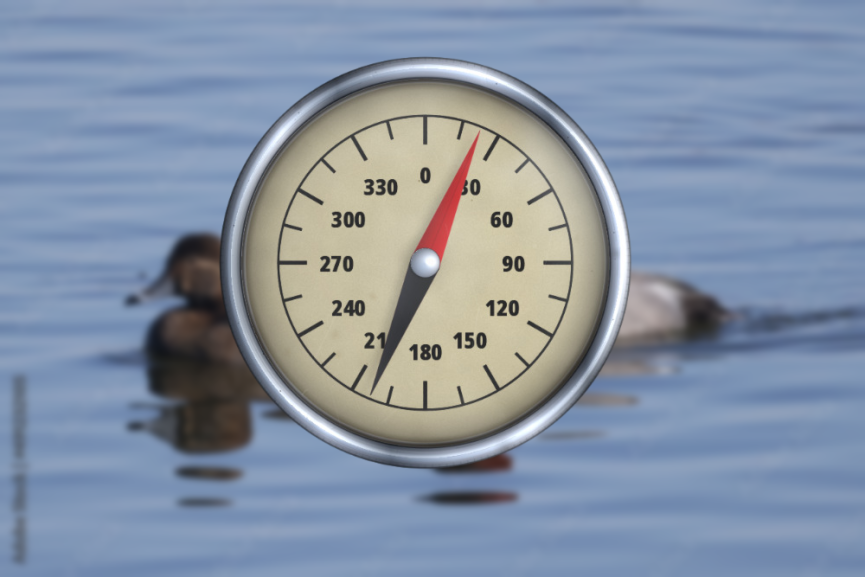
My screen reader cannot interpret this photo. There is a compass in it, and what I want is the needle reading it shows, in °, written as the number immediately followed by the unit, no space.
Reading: 22.5°
